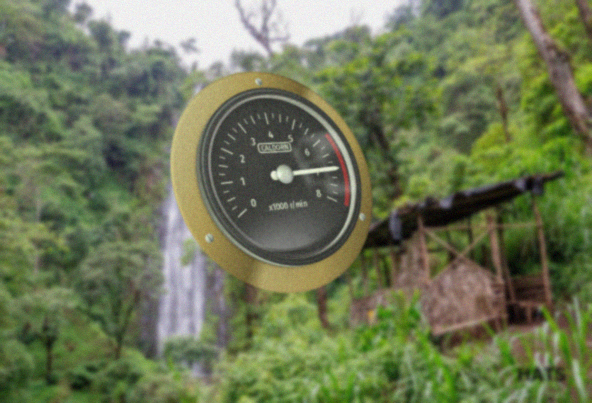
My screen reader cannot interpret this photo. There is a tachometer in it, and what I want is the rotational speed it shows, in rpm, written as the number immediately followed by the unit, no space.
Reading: 7000rpm
